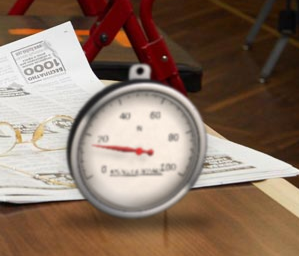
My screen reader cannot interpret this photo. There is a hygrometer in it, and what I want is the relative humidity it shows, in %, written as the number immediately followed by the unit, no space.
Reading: 16%
